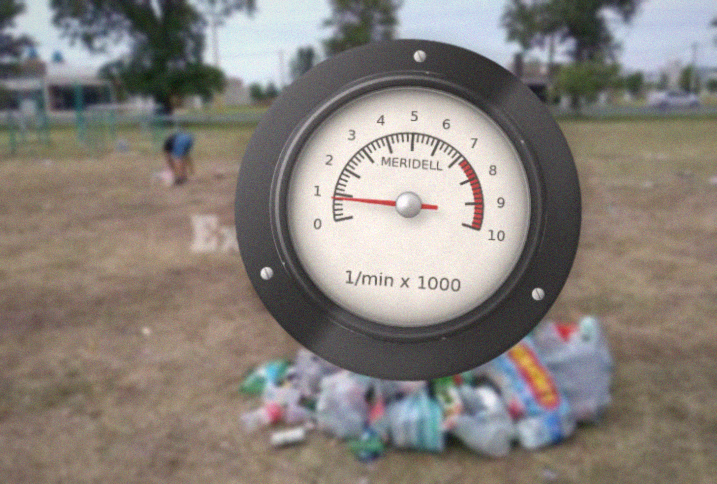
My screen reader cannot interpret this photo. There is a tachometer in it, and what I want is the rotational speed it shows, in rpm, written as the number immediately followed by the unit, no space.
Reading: 800rpm
